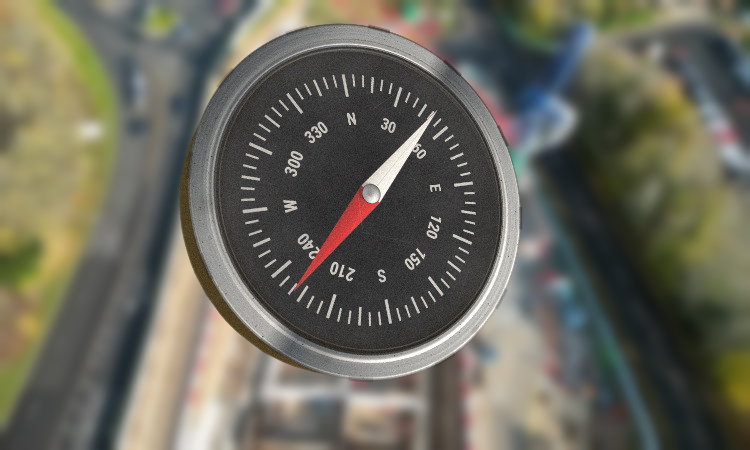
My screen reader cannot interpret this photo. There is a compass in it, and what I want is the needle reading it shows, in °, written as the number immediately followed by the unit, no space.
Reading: 230°
